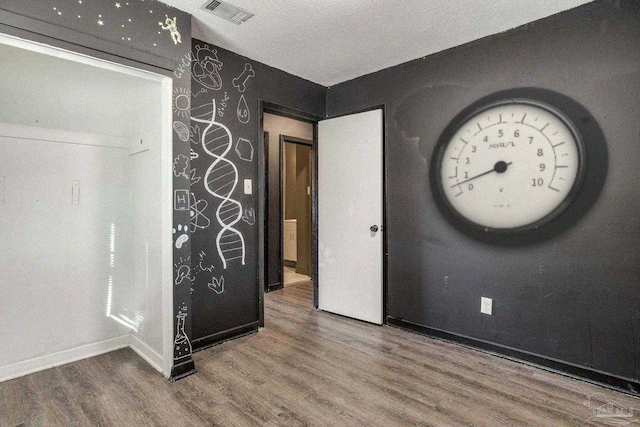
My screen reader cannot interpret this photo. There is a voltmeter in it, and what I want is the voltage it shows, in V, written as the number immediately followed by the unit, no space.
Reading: 0.5V
